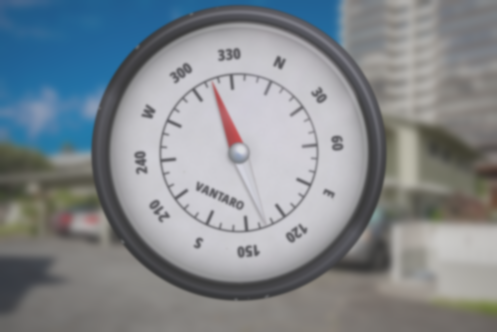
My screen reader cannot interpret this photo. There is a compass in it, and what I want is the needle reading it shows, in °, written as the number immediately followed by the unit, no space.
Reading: 315°
